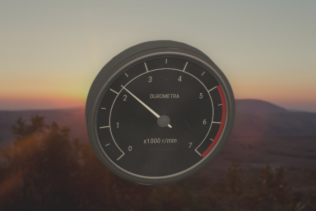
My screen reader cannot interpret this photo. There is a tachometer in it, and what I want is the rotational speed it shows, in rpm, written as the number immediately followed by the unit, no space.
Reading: 2250rpm
